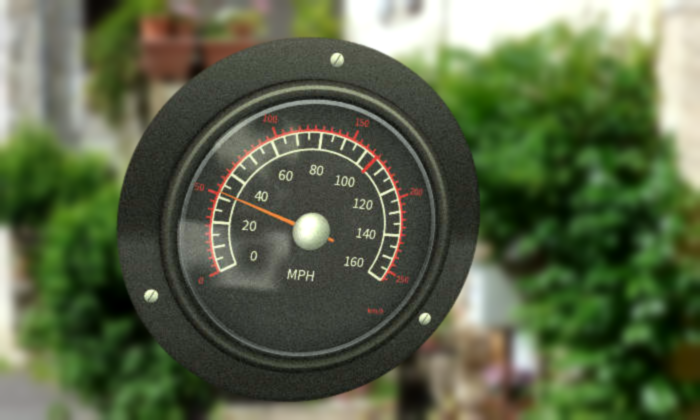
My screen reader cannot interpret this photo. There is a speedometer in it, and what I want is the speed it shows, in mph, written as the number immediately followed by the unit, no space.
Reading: 32.5mph
